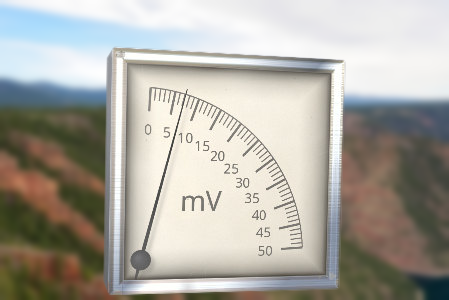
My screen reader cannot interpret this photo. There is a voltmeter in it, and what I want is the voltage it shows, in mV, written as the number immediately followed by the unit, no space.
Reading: 7mV
